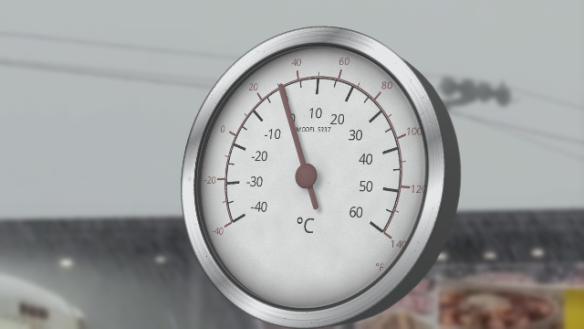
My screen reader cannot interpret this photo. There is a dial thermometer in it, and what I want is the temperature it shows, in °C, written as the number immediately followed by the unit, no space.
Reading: 0°C
